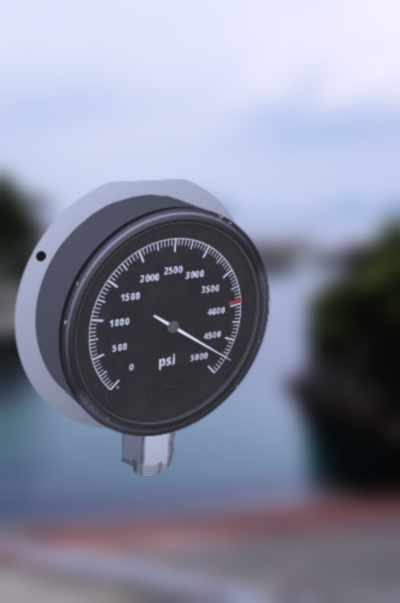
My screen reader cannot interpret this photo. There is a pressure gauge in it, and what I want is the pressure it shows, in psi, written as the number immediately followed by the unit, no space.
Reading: 4750psi
